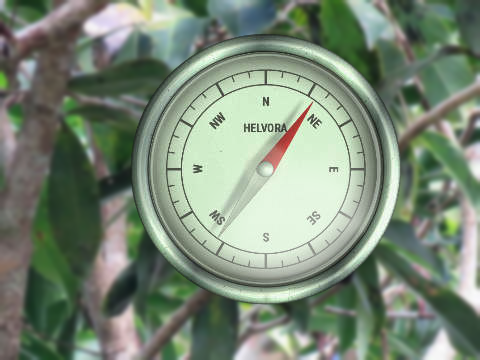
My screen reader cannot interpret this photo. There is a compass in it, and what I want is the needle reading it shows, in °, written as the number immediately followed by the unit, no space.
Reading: 35°
